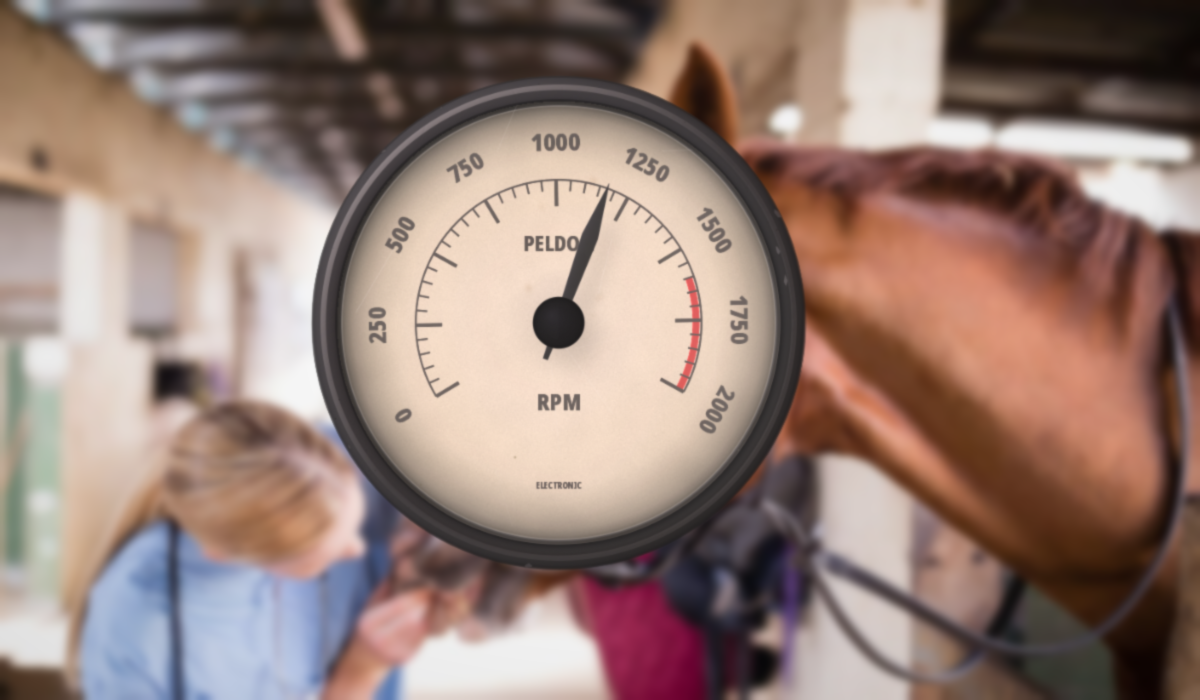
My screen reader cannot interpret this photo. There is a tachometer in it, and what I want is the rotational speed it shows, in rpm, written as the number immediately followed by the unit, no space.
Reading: 1175rpm
